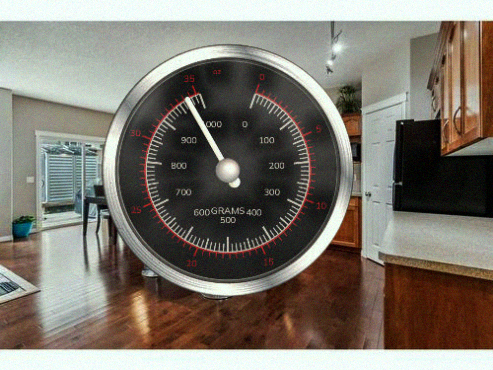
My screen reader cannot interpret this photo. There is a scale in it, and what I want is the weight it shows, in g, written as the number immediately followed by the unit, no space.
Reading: 970g
